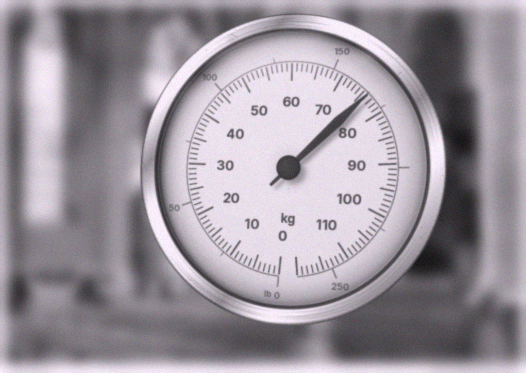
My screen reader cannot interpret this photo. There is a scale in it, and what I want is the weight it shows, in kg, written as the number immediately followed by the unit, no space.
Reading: 76kg
